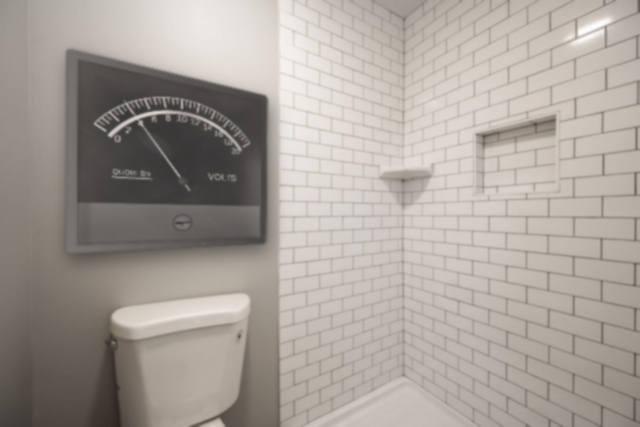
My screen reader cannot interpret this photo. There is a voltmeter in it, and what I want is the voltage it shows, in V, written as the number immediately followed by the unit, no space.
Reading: 4V
